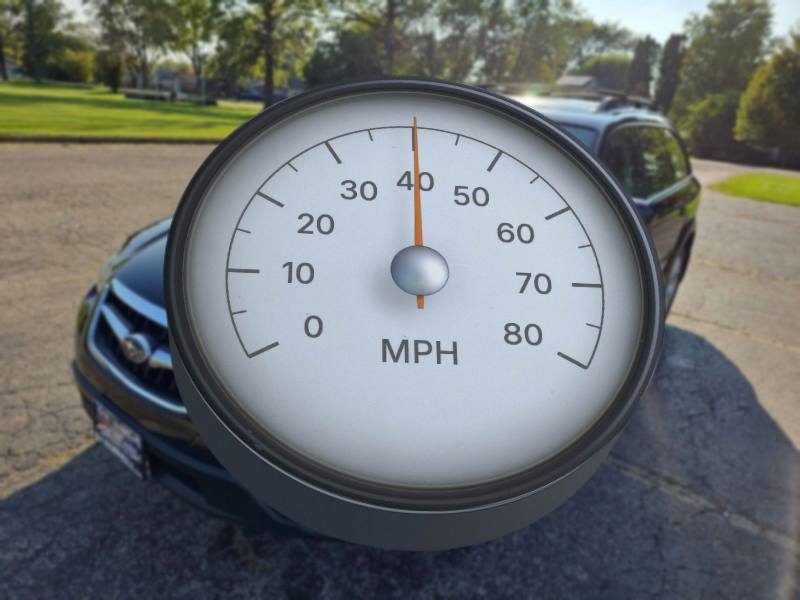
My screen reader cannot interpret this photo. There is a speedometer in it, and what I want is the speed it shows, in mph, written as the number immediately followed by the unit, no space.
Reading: 40mph
